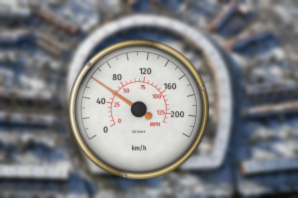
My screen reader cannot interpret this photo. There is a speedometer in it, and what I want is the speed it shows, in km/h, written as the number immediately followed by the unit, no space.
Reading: 60km/h
